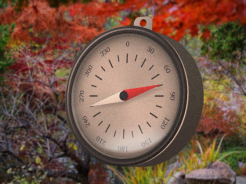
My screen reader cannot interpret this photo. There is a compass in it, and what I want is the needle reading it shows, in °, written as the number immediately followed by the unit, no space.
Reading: 75°
